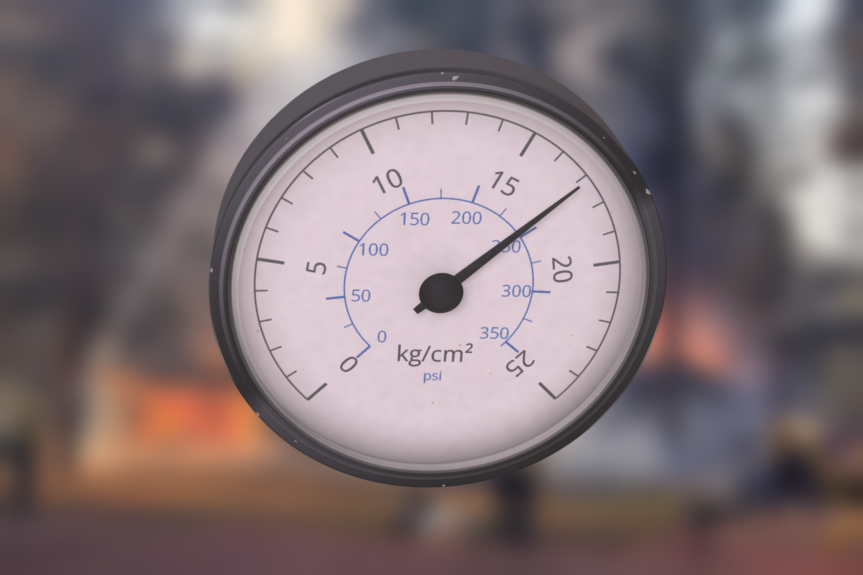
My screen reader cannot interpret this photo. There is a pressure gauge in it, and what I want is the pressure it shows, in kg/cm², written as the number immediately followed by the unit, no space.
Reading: 17kg/cm²
